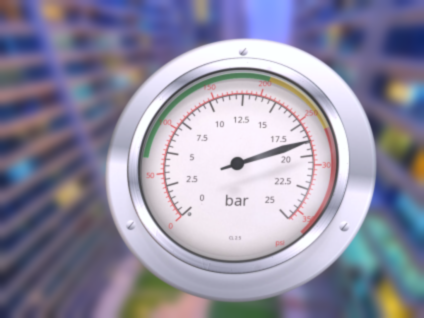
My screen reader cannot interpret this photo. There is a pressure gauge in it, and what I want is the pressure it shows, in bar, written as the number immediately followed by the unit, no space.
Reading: 19bar
